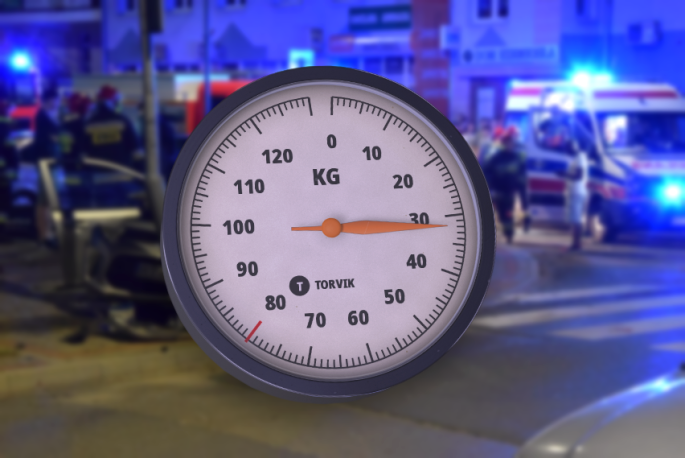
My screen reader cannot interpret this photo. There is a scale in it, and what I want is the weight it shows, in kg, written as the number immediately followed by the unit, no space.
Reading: 32kg
